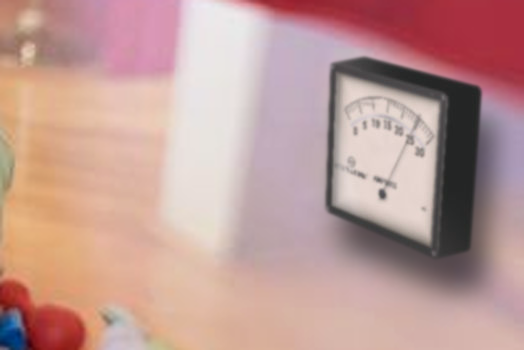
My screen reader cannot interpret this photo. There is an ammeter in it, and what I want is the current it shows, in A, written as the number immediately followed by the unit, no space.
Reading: 25A
